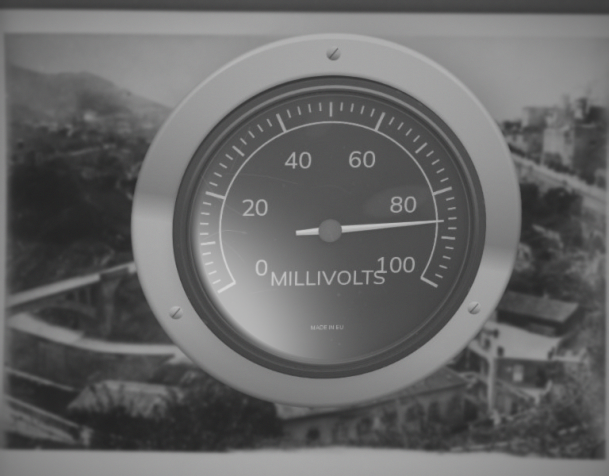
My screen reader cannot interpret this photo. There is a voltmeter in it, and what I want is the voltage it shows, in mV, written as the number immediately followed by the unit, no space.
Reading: 86mV
